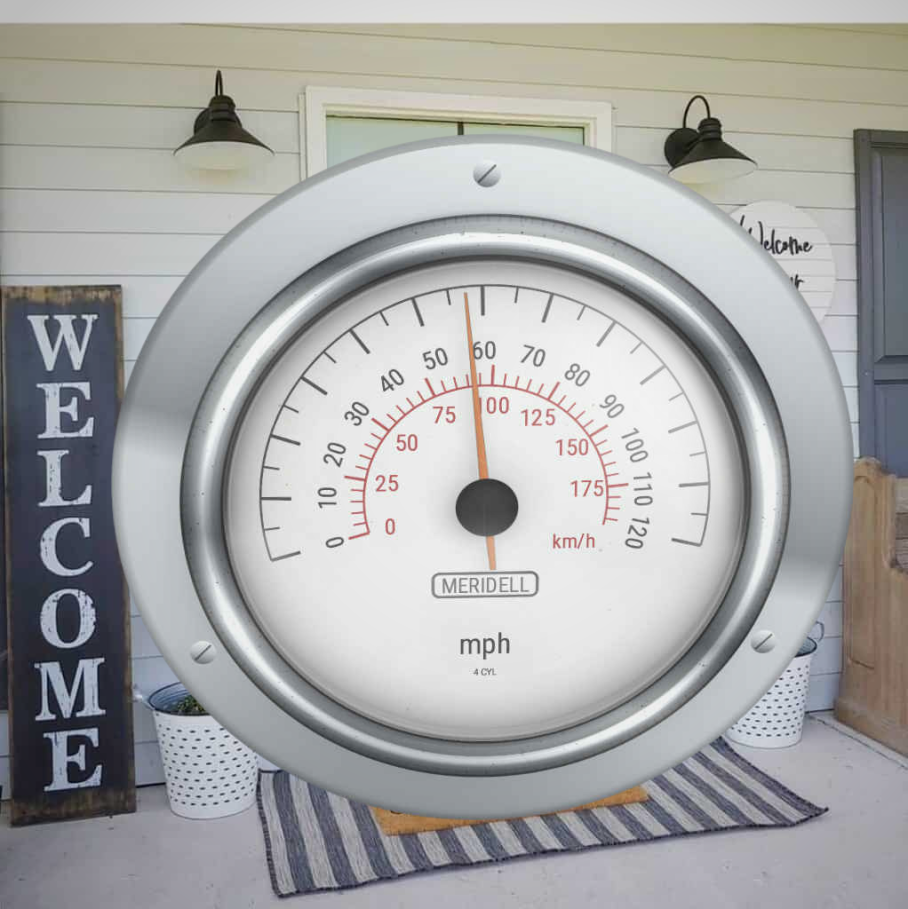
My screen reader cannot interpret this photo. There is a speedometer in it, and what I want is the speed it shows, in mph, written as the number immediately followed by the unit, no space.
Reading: 57.5mph
